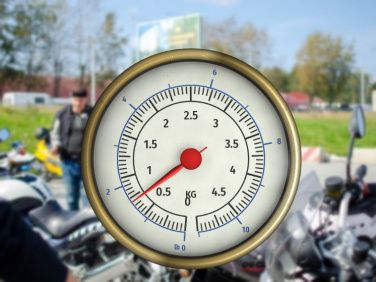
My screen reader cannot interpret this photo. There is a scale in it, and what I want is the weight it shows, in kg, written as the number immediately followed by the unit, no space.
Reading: 0.7kg
